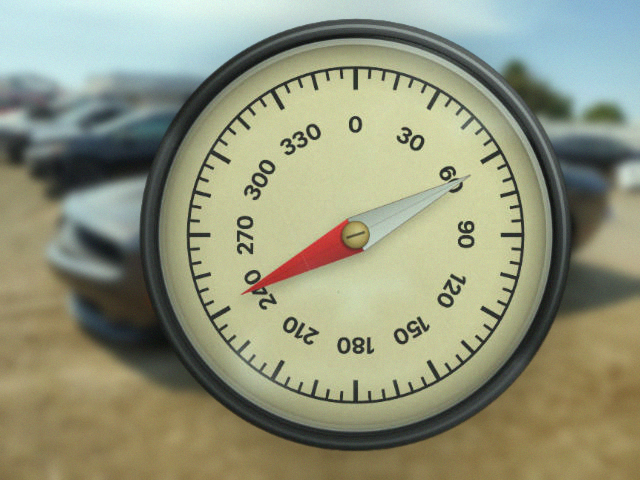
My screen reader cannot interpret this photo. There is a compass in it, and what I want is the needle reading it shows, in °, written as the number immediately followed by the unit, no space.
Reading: 242.5°
